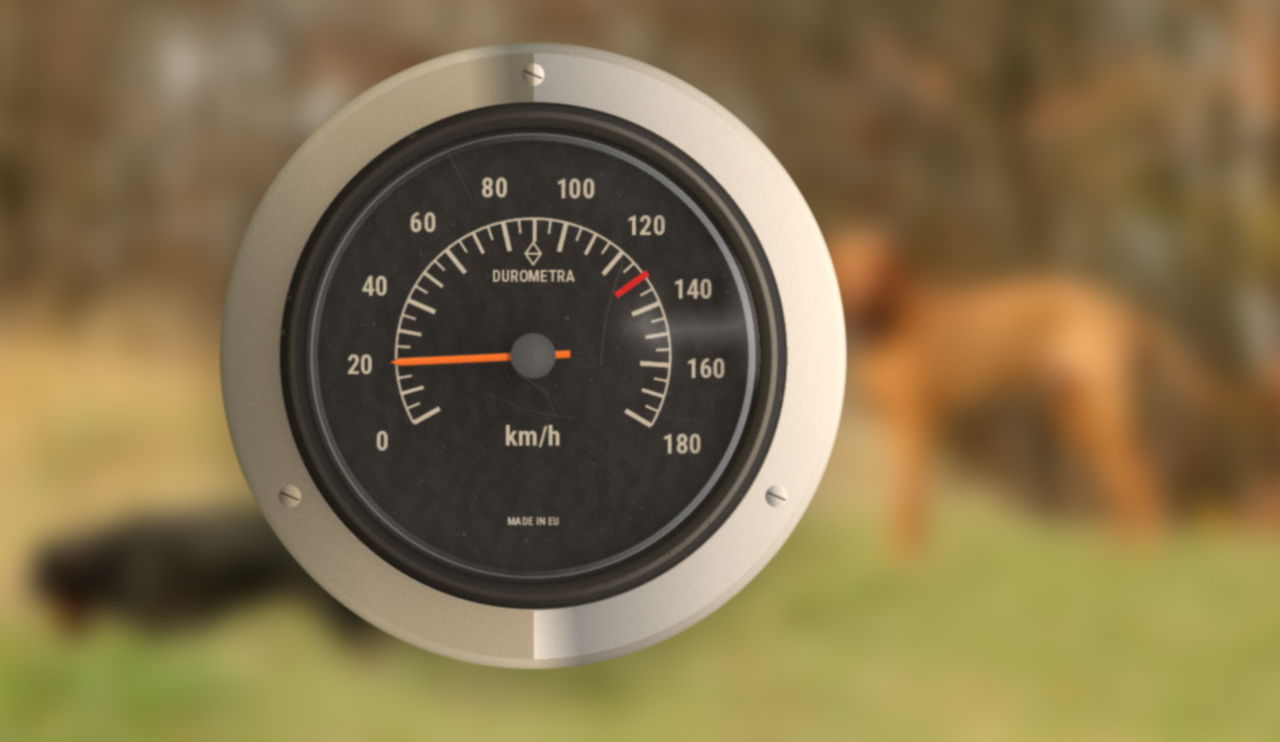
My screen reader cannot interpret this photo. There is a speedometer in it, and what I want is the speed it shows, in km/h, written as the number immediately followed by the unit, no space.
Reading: 20km/h
